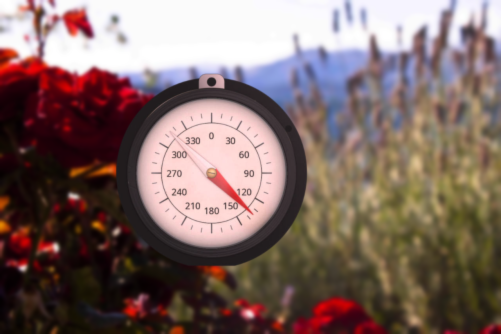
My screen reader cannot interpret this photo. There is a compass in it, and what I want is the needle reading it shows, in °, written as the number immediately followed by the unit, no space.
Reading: 135°
